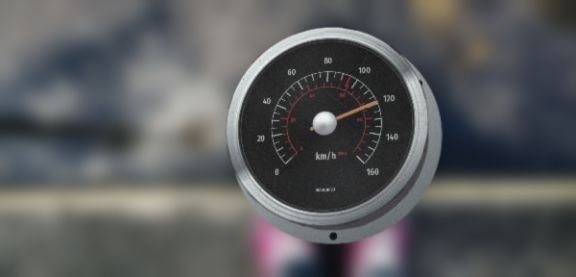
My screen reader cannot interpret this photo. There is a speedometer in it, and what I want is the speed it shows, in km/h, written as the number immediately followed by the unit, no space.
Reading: 120km/h
